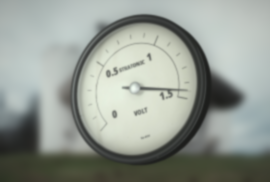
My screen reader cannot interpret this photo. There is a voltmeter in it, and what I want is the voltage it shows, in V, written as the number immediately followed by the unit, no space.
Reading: 1.45V
